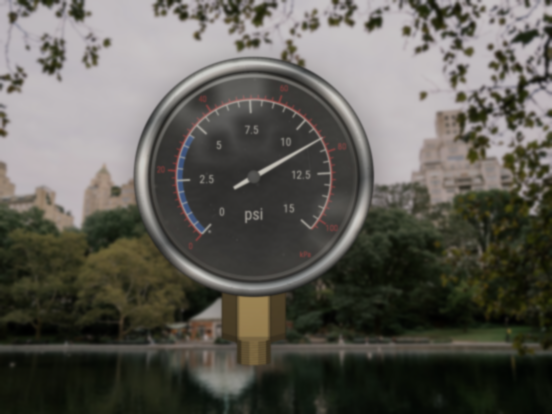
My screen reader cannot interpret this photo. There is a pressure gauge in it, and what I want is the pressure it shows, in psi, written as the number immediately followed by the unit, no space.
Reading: 11psi
